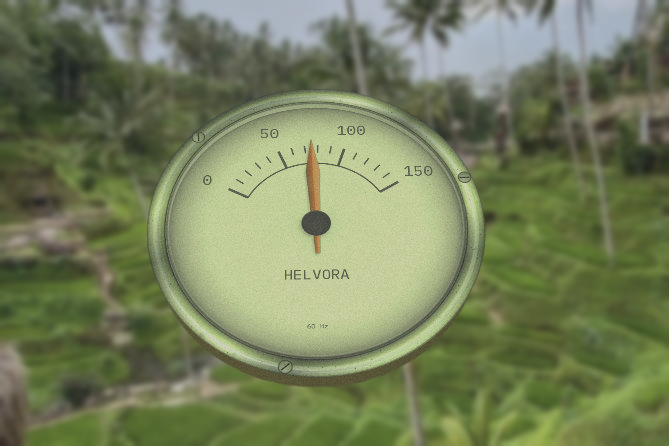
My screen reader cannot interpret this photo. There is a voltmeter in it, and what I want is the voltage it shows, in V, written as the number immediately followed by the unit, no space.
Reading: 75V
